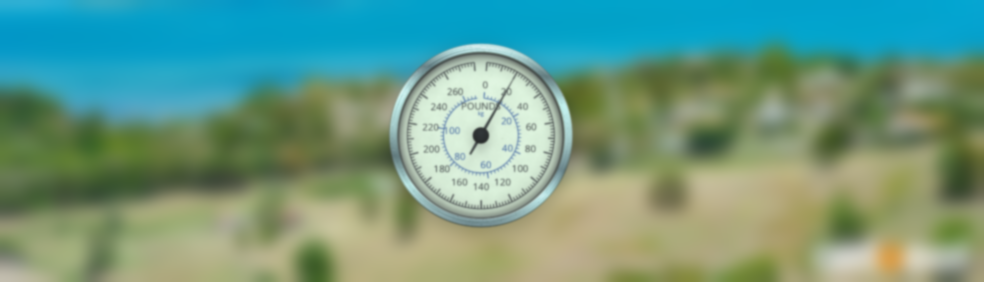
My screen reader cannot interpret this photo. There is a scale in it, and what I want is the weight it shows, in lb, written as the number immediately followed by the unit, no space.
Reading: 20lb
